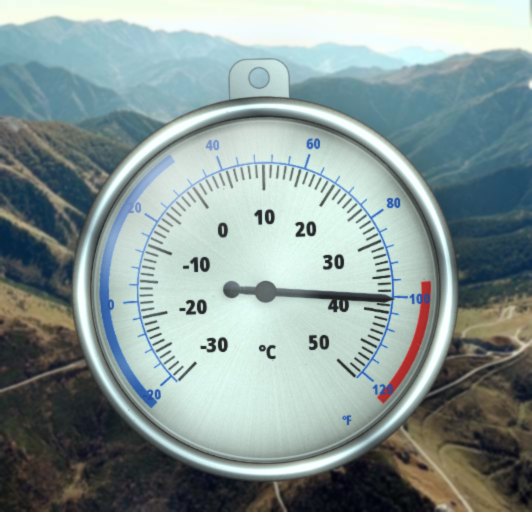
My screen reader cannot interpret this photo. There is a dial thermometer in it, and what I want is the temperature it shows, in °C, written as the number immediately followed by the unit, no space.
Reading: 38°C
